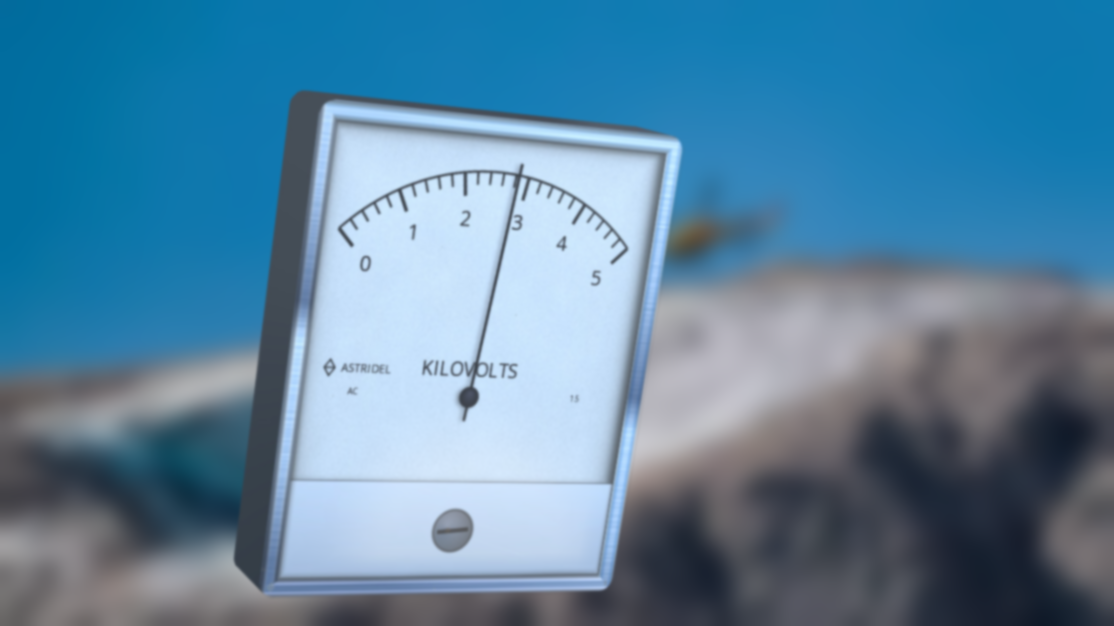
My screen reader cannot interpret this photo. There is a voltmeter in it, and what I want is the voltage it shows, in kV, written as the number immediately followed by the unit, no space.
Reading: 2.8kV
